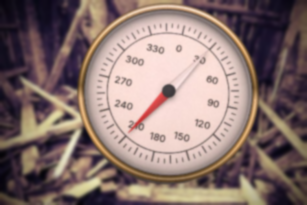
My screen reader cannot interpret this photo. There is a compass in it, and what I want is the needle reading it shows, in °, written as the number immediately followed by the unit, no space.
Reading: 210°
